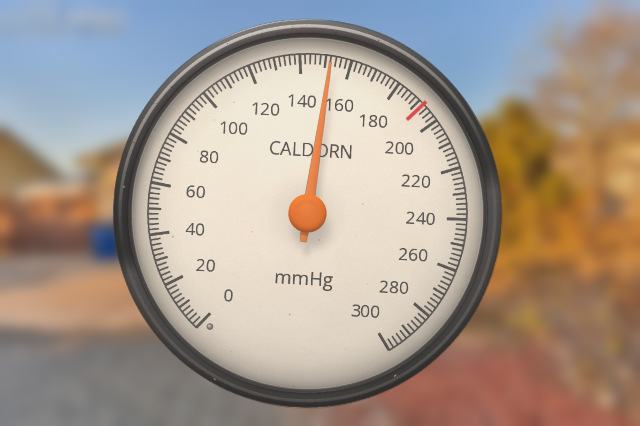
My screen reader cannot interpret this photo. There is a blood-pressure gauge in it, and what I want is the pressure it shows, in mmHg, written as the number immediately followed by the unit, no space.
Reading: 152mmHg
